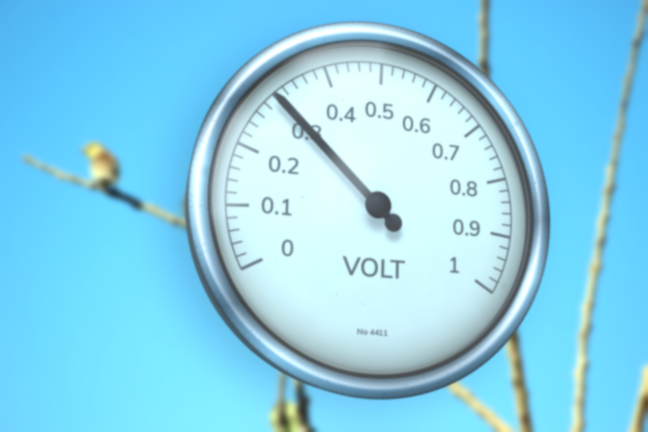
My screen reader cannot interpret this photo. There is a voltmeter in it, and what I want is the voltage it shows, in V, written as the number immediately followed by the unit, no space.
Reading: 0.3V
